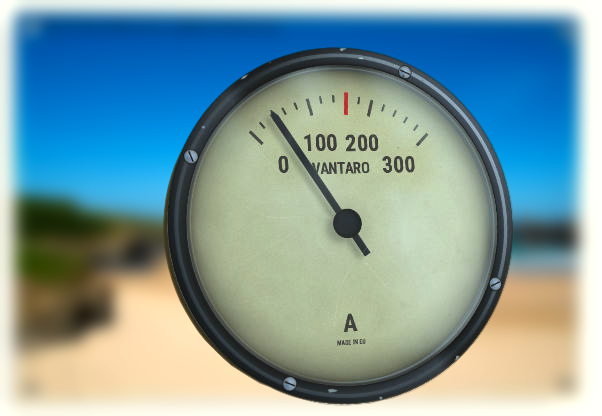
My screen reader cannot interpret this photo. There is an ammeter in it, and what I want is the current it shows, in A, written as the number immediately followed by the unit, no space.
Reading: 40A
